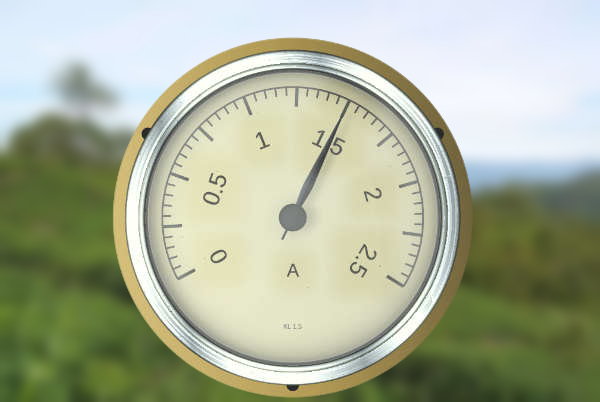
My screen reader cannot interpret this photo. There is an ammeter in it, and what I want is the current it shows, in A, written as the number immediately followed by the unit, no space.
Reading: 1.5A
